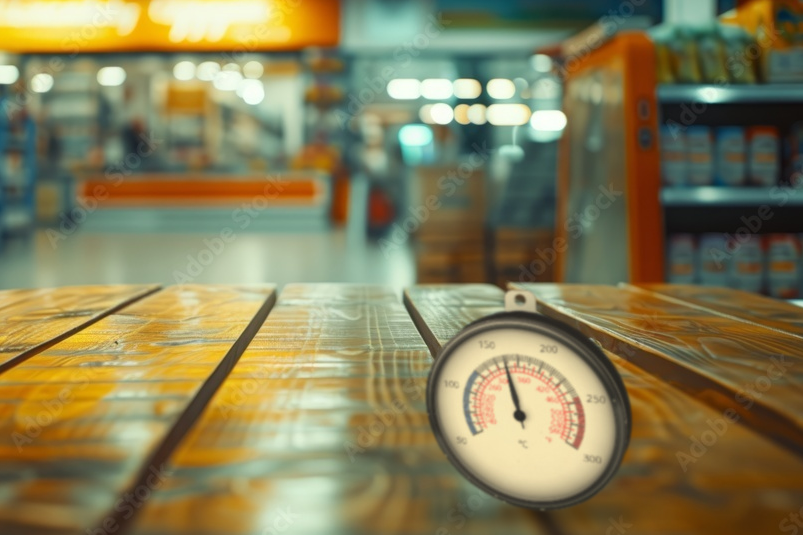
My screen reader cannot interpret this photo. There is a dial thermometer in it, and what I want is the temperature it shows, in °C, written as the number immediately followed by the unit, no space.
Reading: 162.5°C
